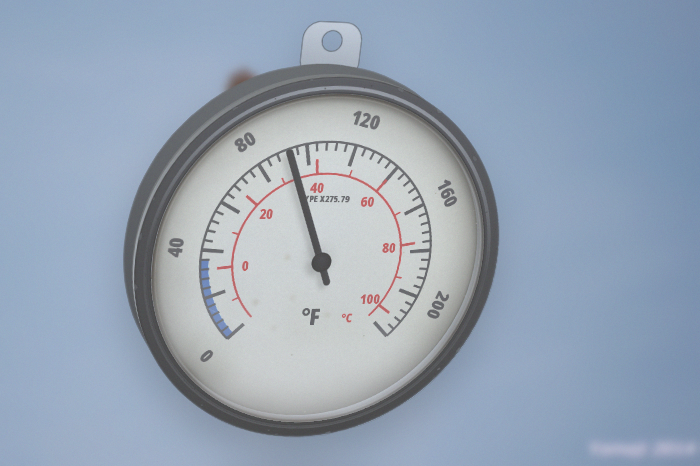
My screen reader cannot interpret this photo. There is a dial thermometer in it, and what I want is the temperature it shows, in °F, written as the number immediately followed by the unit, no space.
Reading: 92°F
